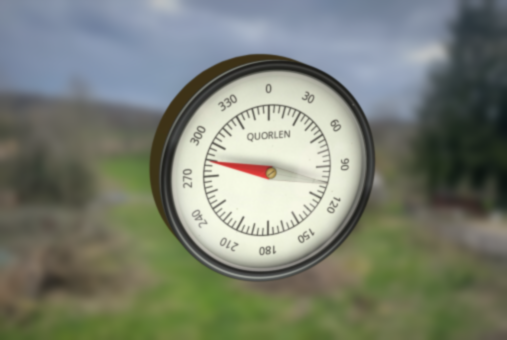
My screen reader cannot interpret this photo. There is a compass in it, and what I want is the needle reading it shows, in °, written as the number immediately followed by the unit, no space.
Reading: 285°
